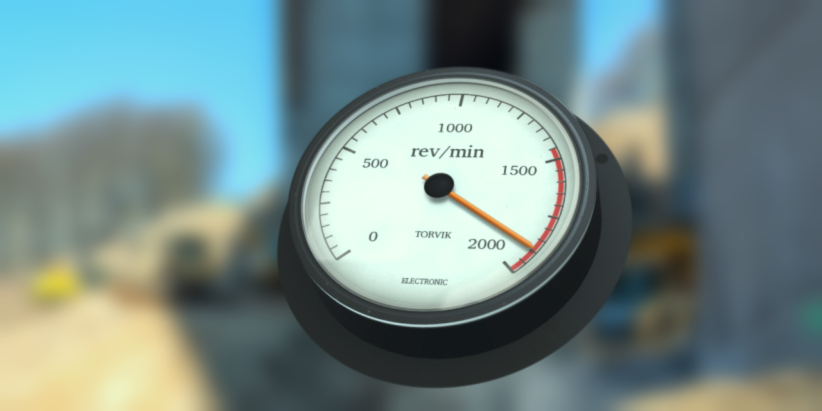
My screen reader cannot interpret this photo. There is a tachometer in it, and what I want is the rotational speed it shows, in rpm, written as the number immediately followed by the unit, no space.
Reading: 1900rpm
